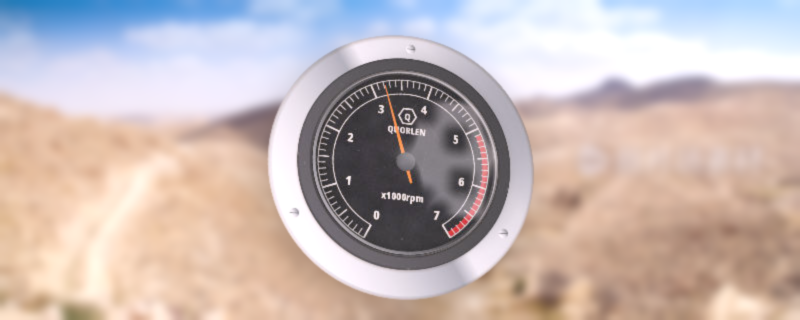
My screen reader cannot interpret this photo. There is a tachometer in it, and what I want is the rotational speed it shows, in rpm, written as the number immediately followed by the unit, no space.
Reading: 3200rpm
